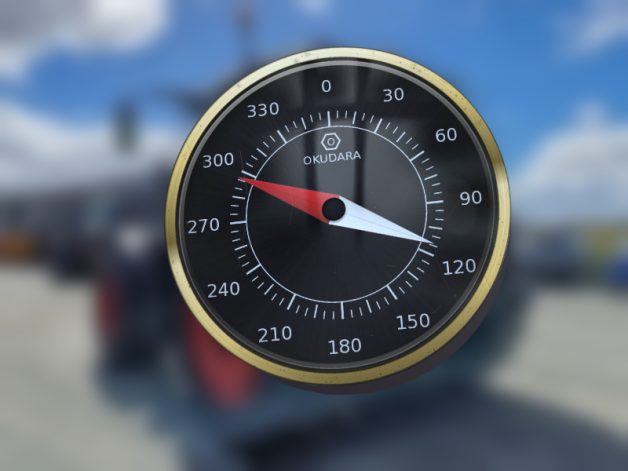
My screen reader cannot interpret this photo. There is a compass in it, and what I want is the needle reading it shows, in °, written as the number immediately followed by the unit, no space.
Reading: 295°
